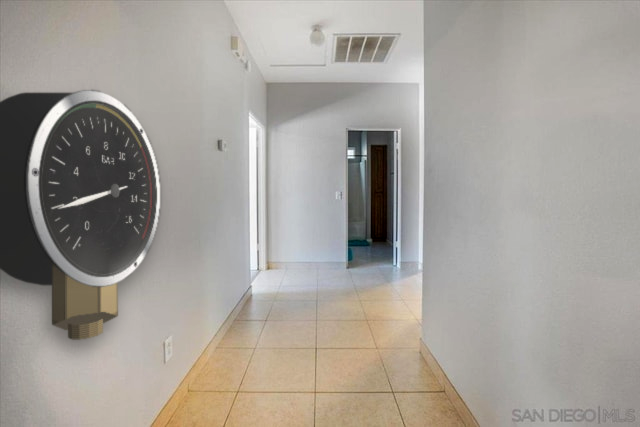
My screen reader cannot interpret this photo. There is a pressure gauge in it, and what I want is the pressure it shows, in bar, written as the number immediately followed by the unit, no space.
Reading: 2bar
